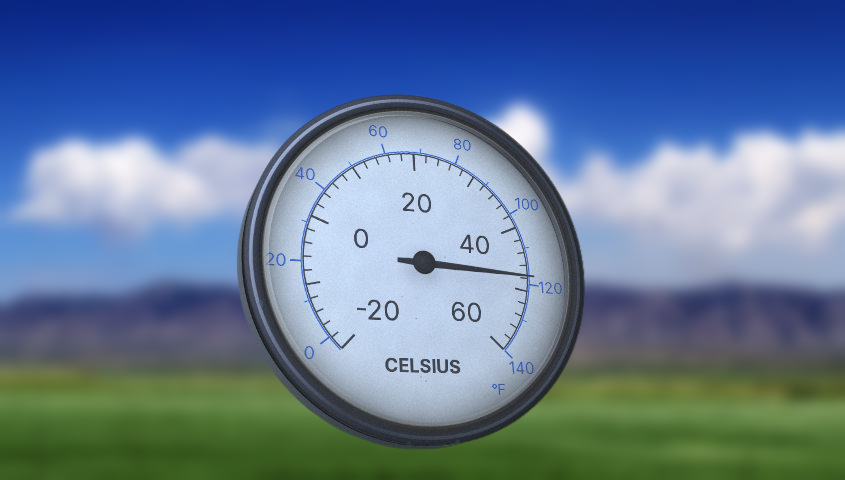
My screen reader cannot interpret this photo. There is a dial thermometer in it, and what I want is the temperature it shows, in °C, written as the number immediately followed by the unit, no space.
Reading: 48°C
